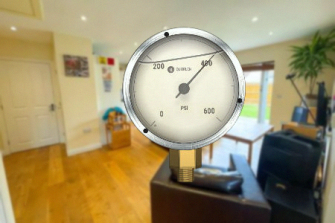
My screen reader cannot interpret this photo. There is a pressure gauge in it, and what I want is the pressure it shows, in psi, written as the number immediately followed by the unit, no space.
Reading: 400psi
